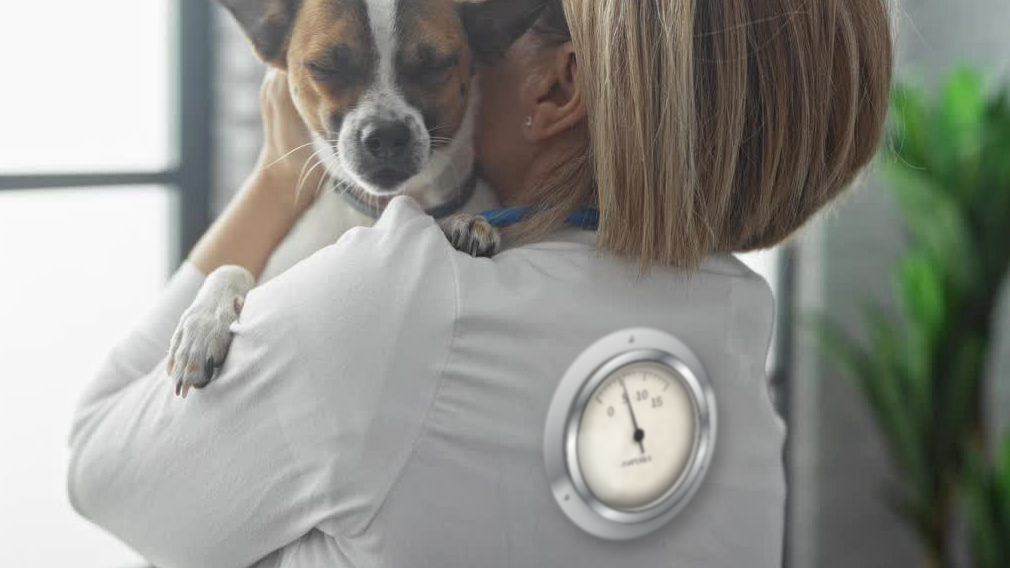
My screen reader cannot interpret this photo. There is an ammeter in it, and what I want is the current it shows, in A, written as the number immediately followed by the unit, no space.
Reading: 5A
